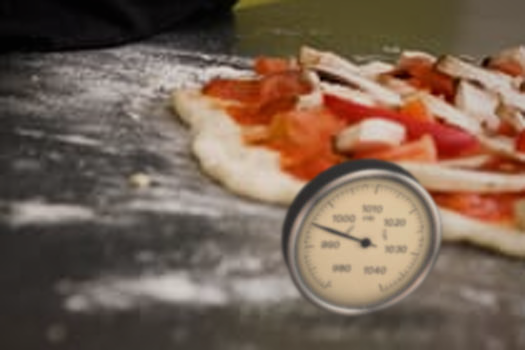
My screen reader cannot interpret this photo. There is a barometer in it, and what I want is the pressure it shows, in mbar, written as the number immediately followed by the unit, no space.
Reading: 995mbar
